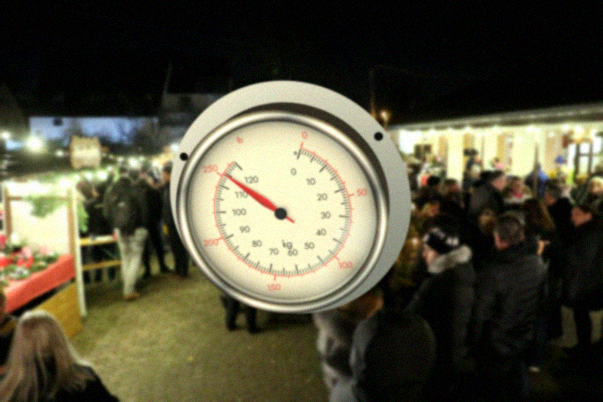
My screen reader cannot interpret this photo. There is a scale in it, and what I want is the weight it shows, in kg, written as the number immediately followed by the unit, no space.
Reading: 115kg
